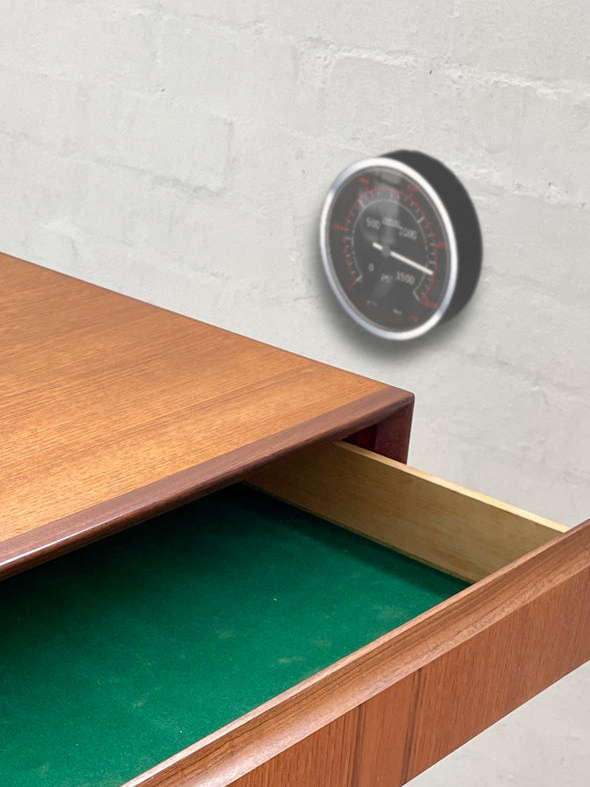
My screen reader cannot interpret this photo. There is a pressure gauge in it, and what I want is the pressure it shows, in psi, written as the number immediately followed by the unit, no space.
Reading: 1300psi
